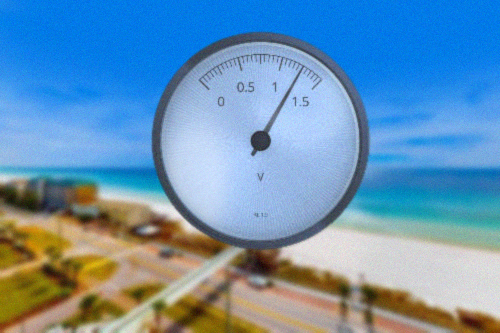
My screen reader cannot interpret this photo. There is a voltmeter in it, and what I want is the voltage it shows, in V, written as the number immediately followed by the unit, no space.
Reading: 1.25V
